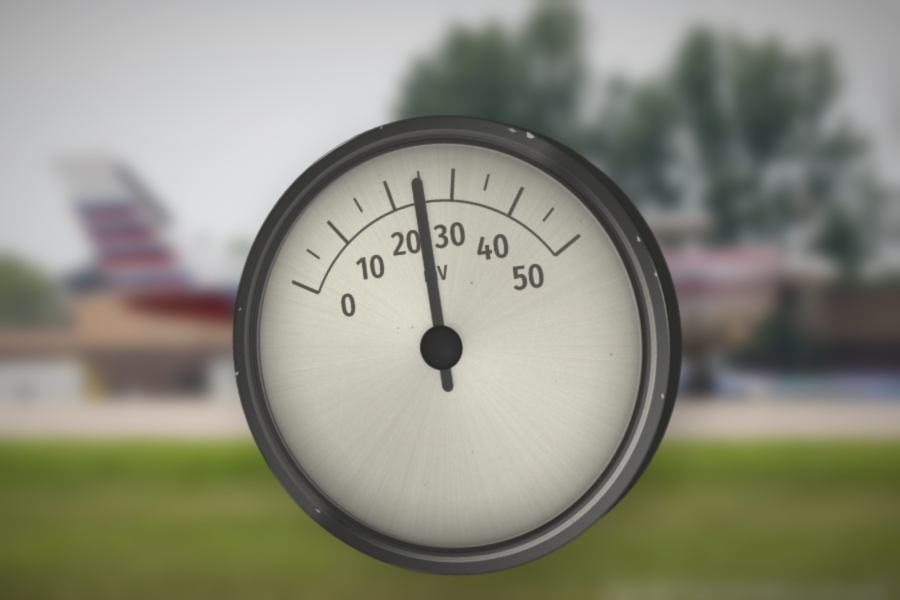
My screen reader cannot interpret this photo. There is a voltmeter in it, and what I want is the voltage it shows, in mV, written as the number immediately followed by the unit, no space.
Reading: 25mV
